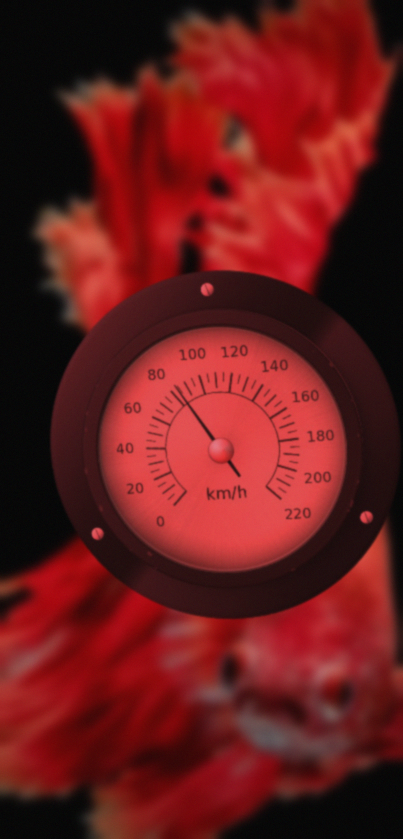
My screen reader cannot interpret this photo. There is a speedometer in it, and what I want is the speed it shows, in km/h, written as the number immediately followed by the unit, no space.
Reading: 85km/h
